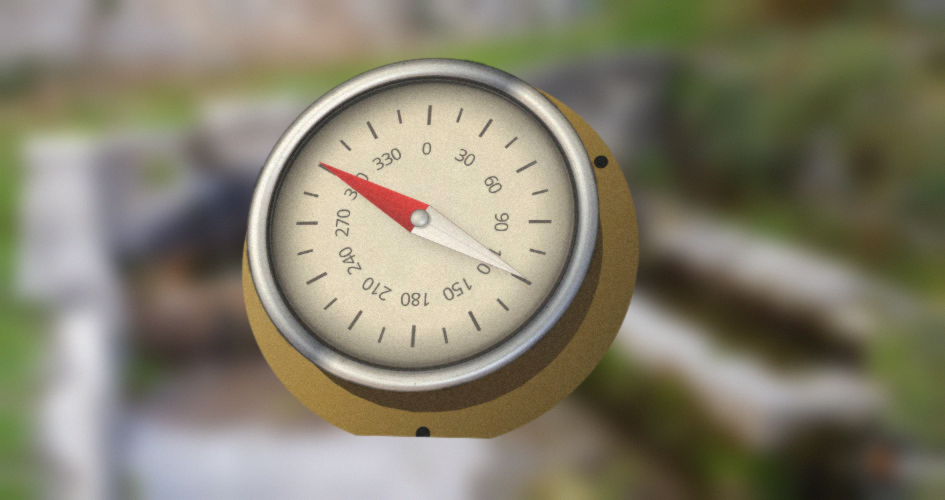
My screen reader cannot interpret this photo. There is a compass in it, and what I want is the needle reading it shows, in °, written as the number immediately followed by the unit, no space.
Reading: 300°
